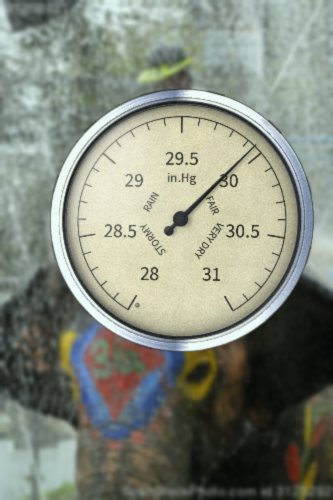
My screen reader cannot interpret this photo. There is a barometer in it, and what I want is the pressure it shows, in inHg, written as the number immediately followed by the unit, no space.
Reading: 29.95inHg
